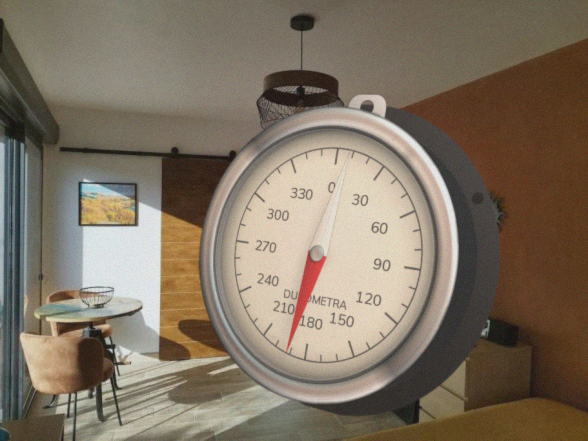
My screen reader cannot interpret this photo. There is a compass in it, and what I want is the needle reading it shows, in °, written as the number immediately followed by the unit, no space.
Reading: 190°
